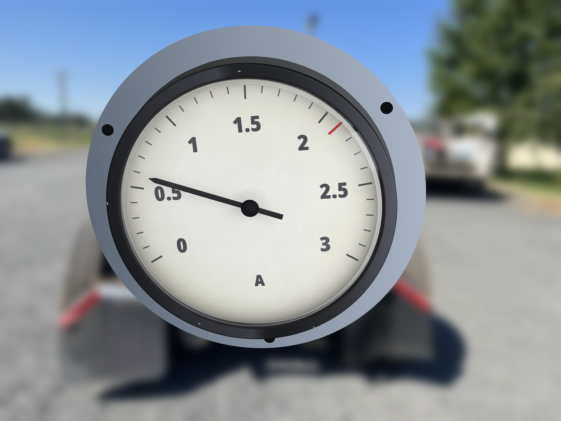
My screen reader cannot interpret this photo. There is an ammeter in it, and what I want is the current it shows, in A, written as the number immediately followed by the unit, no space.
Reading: 0.6A
